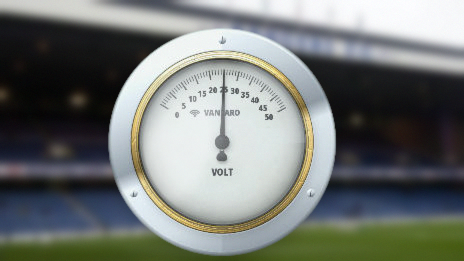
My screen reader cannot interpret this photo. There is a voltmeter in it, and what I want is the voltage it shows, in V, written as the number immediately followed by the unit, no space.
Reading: 25V
